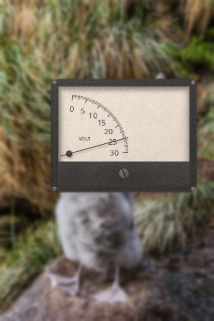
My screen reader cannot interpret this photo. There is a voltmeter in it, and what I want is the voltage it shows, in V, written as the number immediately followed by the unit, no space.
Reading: 25V
